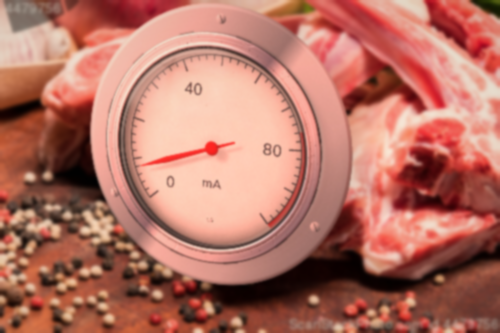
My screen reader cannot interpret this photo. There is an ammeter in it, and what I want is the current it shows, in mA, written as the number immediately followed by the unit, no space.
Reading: 8mA
